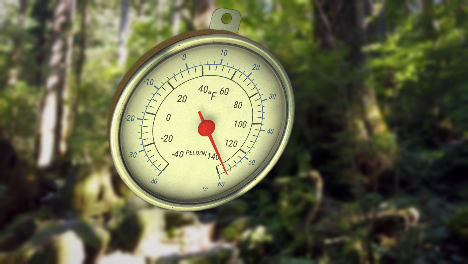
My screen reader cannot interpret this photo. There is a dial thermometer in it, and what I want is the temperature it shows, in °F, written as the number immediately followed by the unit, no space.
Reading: 136°F
